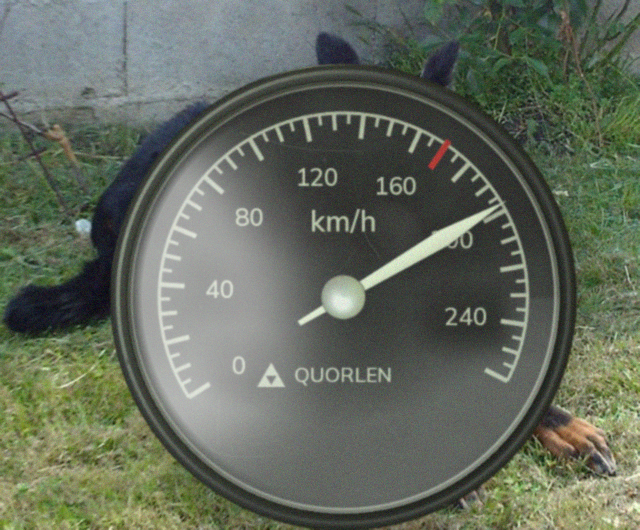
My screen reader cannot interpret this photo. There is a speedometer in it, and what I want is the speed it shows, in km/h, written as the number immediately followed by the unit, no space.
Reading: 197.5km/h
